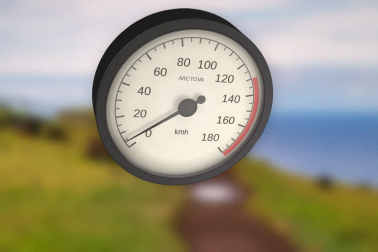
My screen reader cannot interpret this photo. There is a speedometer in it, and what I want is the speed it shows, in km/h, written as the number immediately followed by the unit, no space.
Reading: 5km/h
